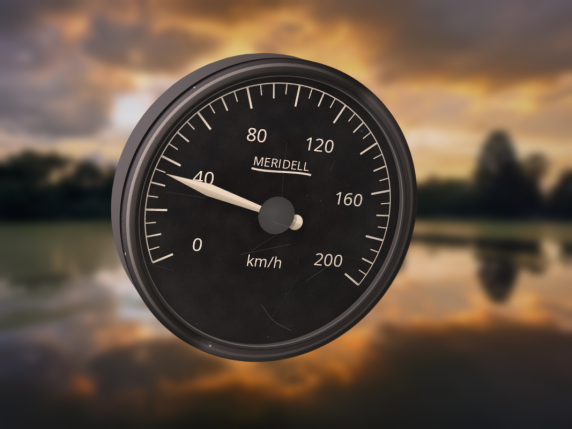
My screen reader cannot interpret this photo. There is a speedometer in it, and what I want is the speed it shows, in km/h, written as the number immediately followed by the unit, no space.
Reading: 35km/h
